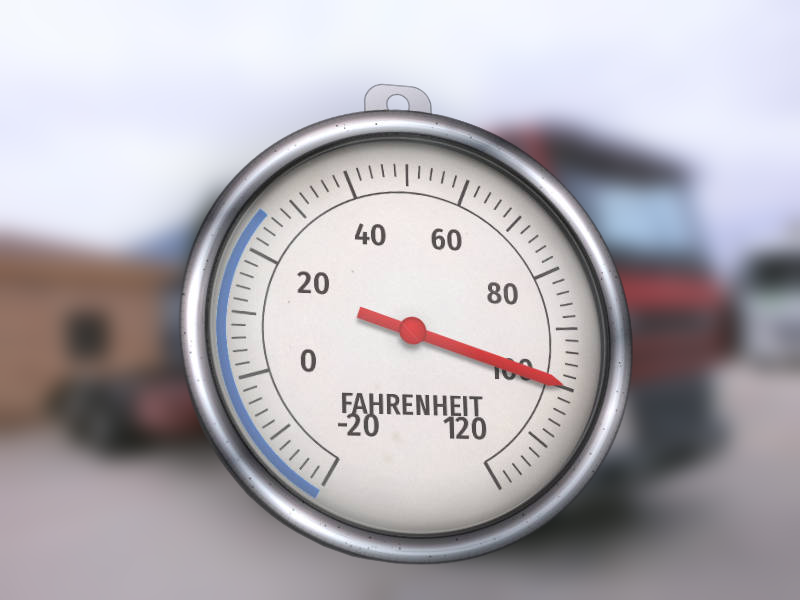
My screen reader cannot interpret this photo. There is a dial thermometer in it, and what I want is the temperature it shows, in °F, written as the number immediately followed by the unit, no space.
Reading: 100°F
